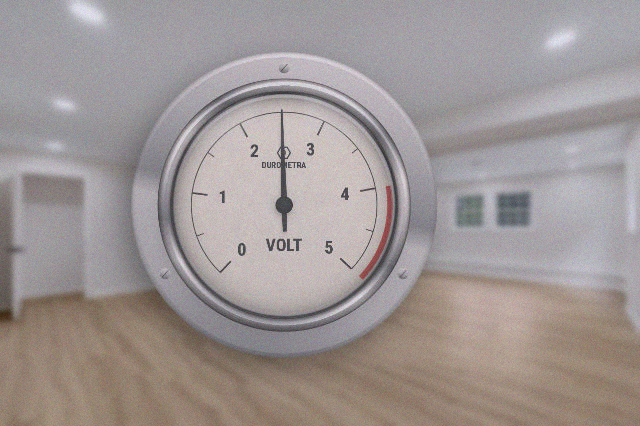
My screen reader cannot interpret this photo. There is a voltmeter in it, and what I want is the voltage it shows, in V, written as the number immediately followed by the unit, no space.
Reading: 2.5V
